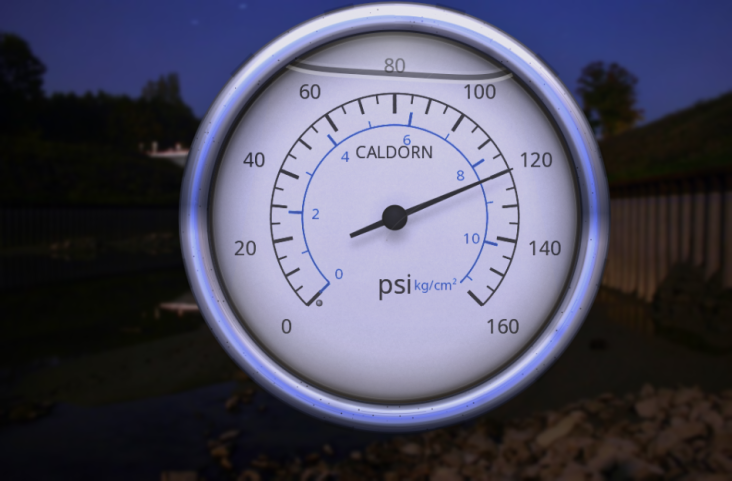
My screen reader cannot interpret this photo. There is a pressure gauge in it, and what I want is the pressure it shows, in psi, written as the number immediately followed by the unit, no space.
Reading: 120psi
